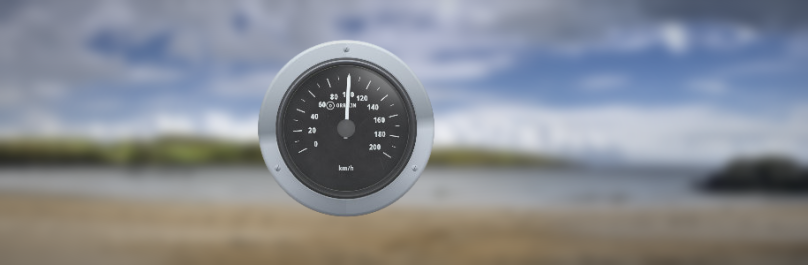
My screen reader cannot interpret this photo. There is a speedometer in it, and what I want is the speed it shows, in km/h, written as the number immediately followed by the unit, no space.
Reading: 100km/h
